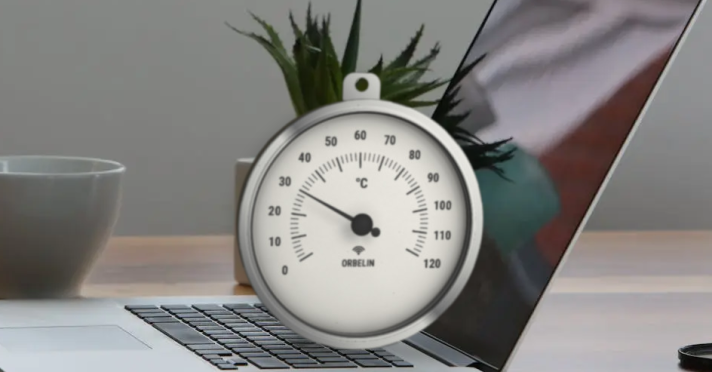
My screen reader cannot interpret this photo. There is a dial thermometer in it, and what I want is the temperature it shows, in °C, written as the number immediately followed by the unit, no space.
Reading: 30°C
